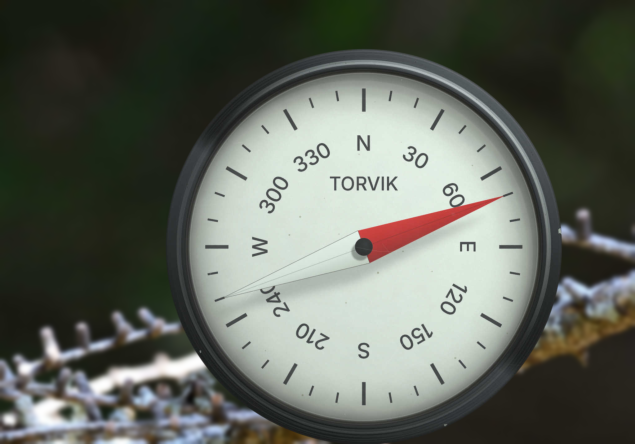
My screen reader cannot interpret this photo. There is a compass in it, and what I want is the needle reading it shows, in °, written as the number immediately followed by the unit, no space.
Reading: 70°
